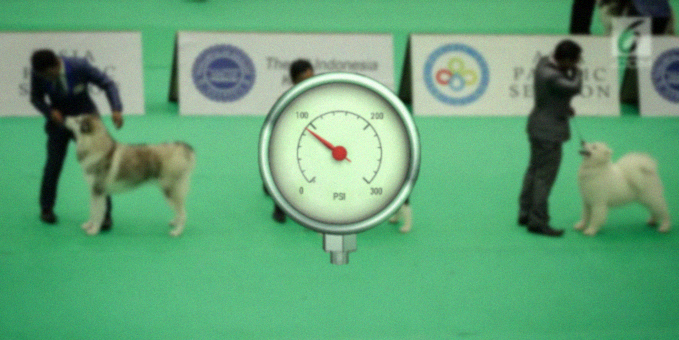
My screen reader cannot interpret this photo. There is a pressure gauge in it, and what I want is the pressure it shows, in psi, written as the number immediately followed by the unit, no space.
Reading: 90psi
